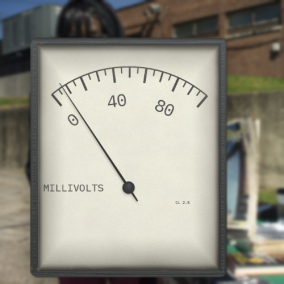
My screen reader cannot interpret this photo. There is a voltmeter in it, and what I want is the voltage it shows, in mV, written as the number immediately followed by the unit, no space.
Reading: 7.5mV
